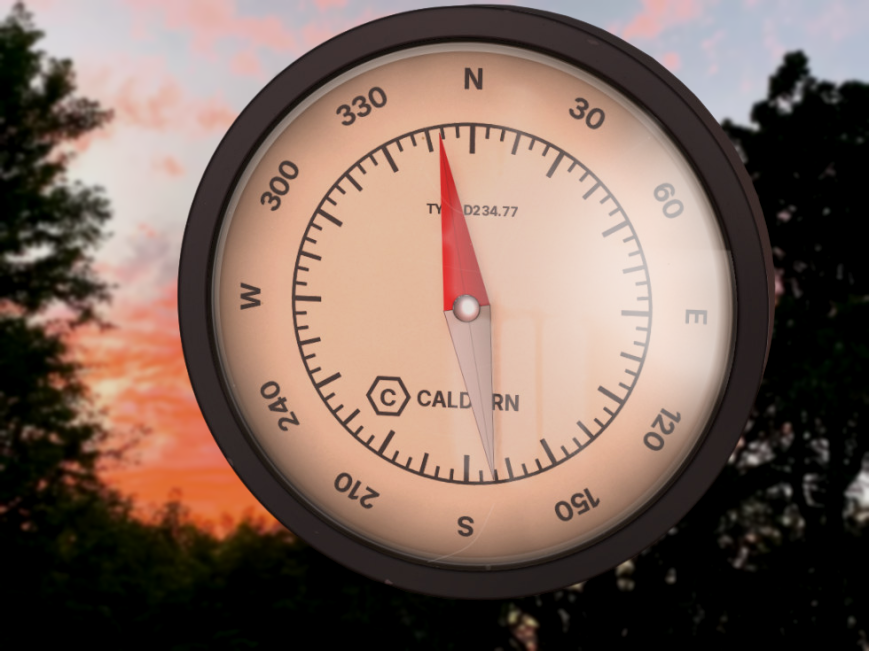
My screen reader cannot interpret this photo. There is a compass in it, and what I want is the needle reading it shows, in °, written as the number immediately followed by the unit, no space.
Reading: 350°
